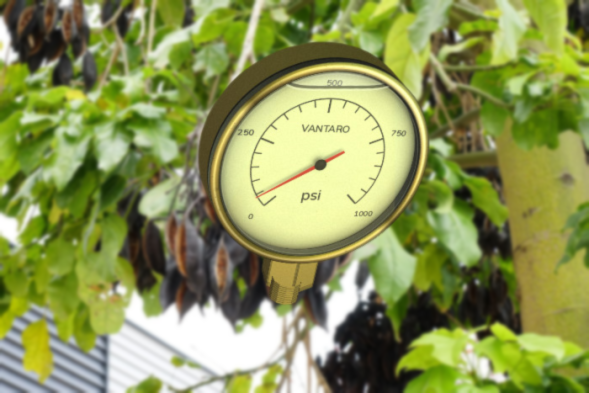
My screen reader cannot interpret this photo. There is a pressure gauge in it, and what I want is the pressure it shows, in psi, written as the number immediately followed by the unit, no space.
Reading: 50psi
